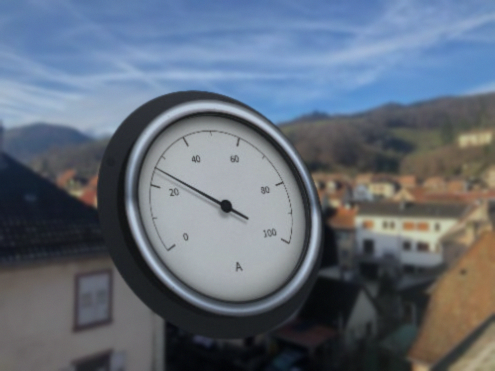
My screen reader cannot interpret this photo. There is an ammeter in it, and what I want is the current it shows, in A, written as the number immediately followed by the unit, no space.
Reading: 25A
